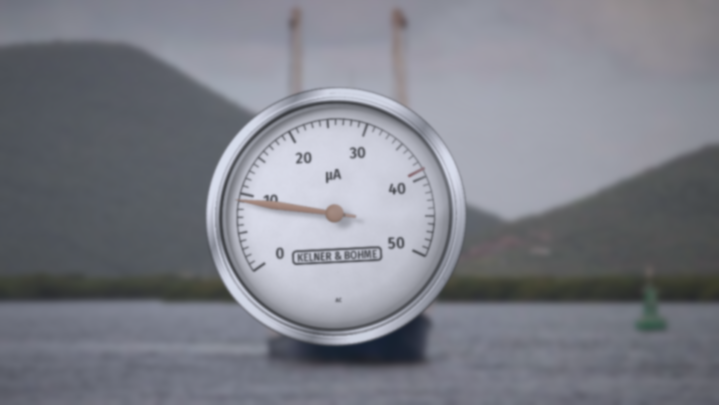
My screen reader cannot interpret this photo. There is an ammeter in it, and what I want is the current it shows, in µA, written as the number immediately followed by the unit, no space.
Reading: 9µA
